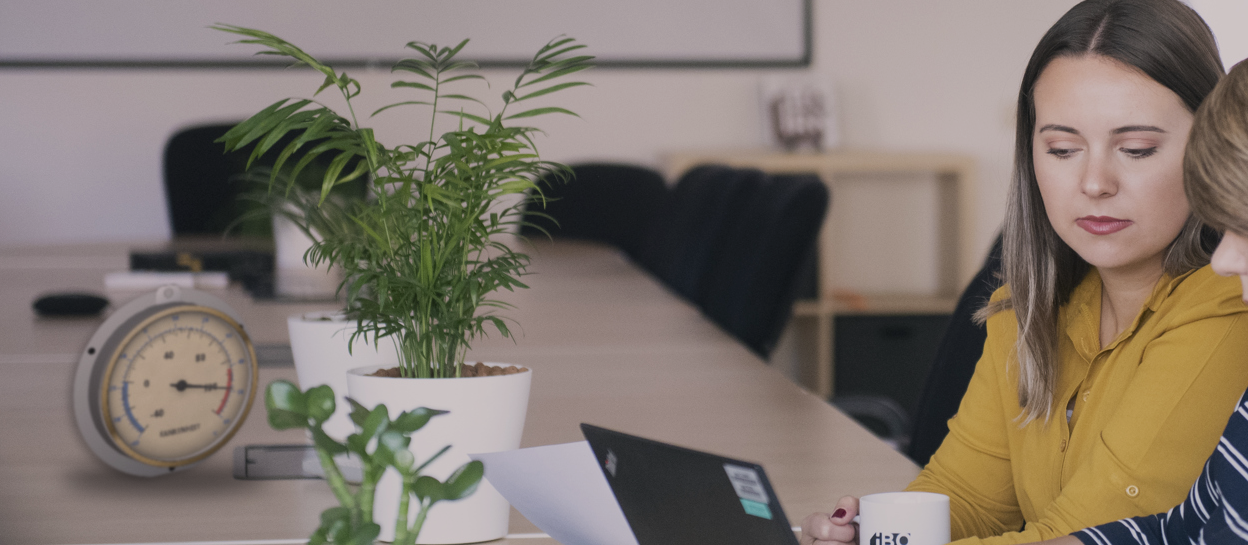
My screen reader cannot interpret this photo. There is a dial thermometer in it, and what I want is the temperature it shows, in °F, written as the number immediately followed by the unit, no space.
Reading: 120°F
